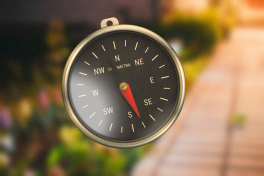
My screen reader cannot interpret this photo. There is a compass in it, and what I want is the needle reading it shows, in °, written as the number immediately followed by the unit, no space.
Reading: 165°
